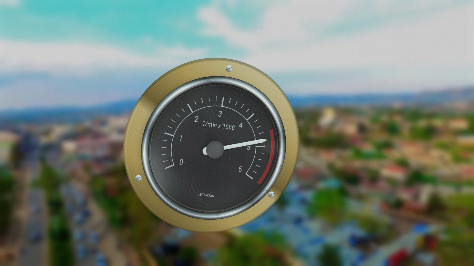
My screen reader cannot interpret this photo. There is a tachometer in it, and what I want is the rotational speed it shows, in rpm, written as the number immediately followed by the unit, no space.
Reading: 4800rpm
